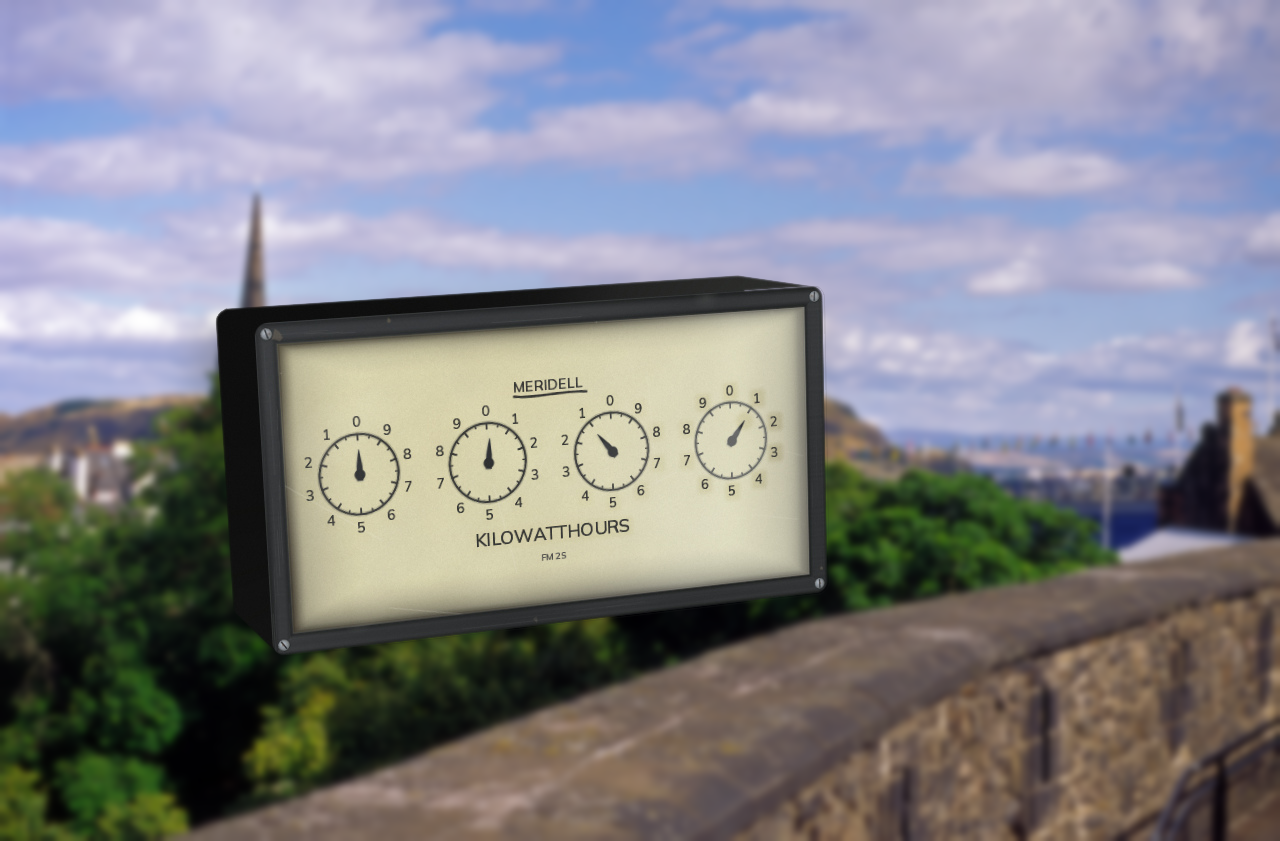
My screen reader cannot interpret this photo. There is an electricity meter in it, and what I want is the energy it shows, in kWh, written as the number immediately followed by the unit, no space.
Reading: 11kWh
